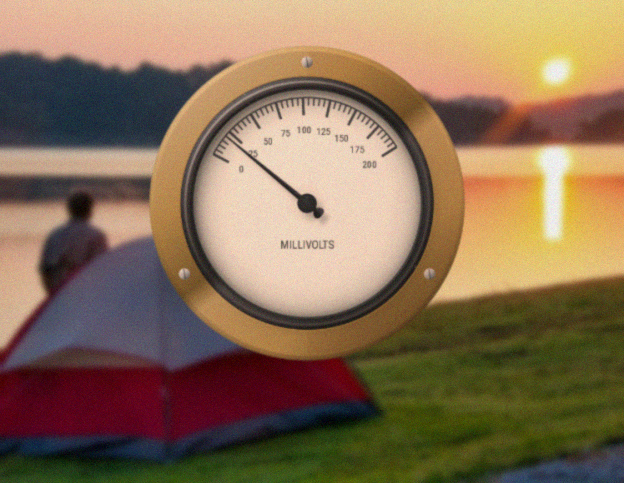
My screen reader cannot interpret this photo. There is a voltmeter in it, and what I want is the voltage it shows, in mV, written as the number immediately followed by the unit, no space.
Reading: 20mV
